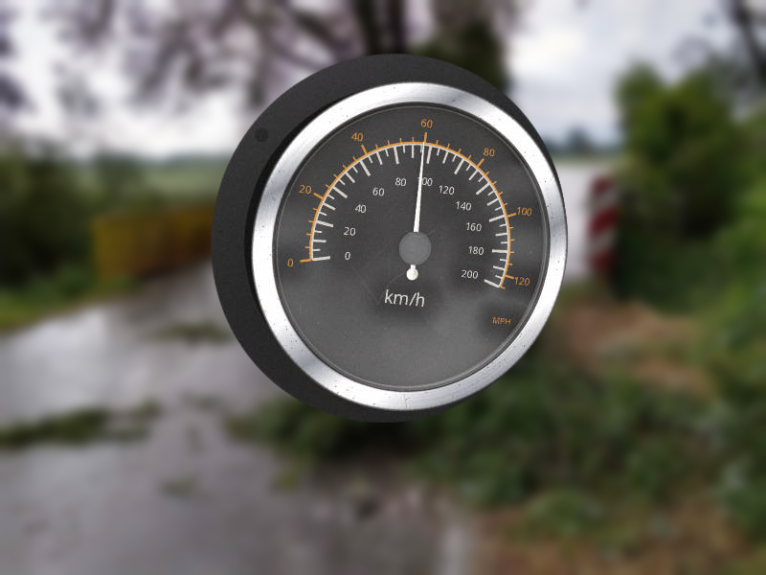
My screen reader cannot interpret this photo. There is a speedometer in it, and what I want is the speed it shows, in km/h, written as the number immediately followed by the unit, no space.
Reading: 95km/h
